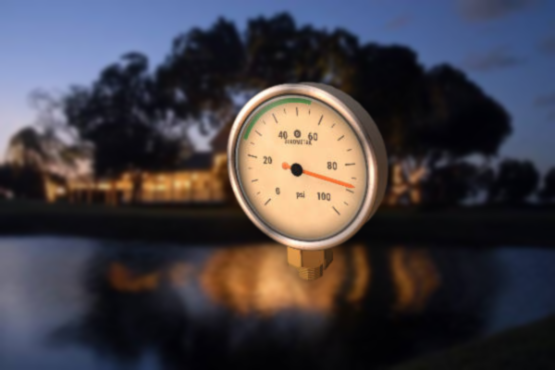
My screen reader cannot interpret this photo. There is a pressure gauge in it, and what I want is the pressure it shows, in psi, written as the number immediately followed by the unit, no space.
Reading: 87.5psi
